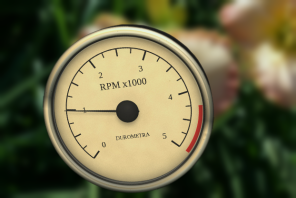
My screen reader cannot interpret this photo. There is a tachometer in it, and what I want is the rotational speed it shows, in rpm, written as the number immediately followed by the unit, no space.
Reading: 1000rpm
